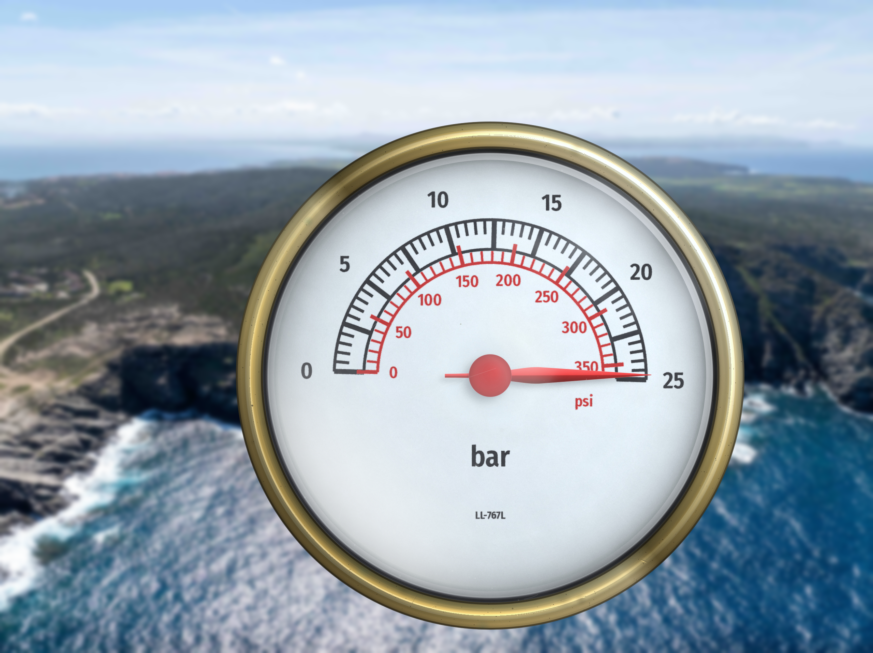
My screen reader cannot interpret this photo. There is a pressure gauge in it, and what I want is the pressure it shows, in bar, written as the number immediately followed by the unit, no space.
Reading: 24.75bar
